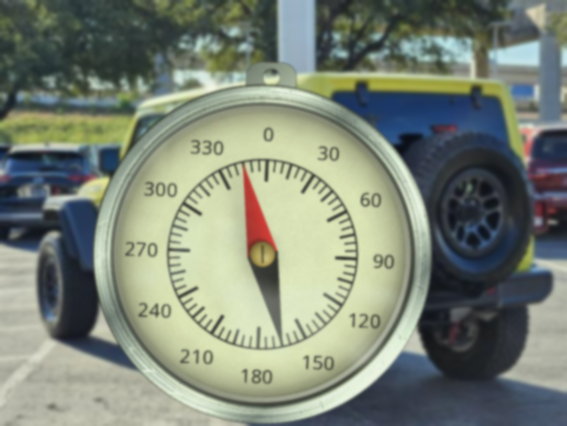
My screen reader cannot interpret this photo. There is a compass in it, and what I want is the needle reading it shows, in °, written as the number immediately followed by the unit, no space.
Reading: 345°
